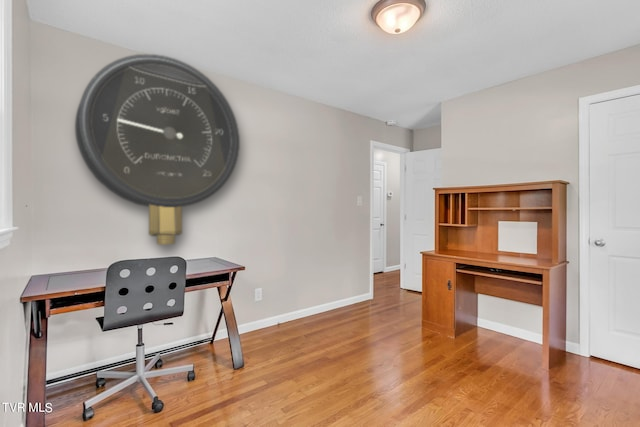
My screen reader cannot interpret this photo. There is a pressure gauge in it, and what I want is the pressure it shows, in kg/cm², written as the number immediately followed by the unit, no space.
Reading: 5kg/cm²
